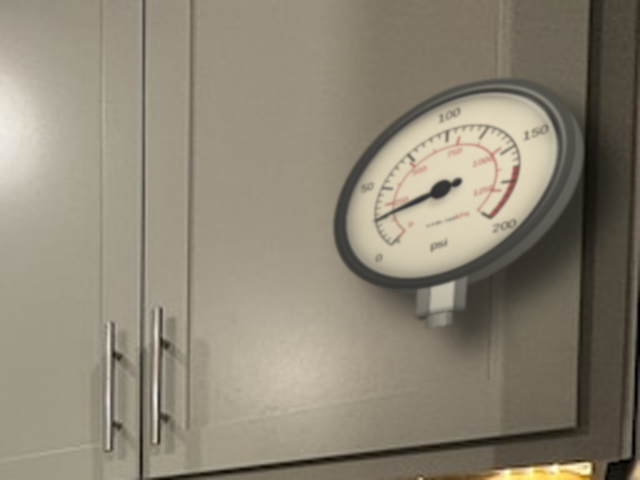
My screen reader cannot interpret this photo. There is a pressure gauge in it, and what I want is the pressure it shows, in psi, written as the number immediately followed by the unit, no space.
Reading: 25psi
